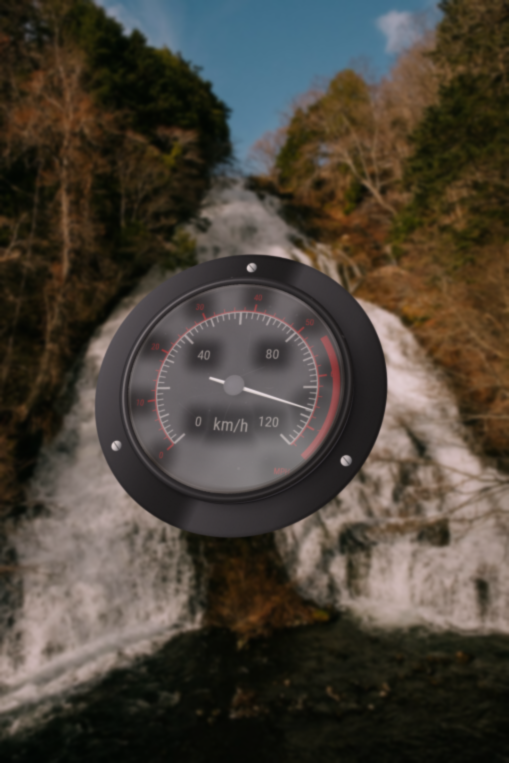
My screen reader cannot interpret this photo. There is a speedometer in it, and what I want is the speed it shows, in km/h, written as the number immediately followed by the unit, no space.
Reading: 108km/h
